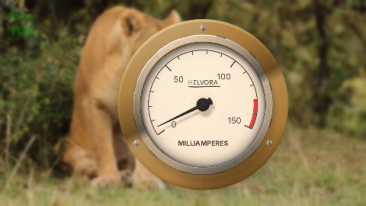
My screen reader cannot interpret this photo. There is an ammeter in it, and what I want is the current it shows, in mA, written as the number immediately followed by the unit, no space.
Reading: 5mA
